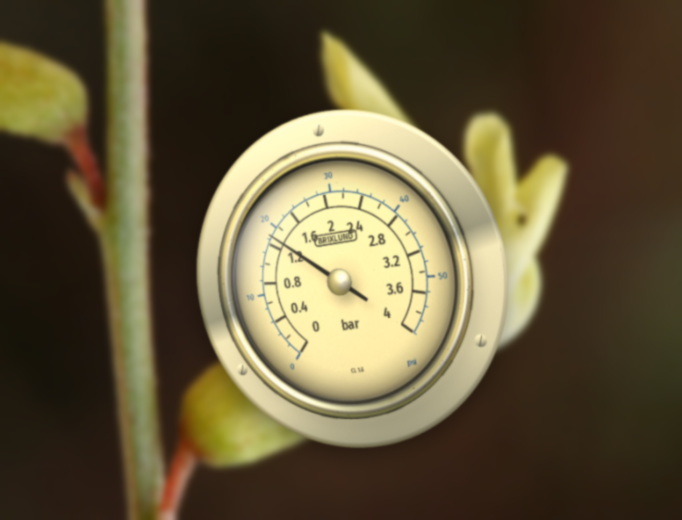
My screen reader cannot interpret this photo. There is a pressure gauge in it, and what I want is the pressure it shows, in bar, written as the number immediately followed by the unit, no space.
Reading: 1.3bar
